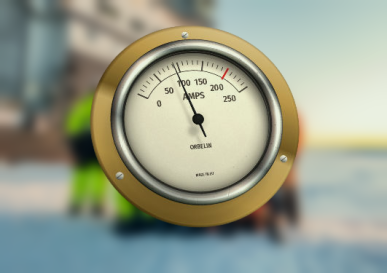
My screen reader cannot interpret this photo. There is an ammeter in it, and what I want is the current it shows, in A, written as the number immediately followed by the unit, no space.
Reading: 90A
